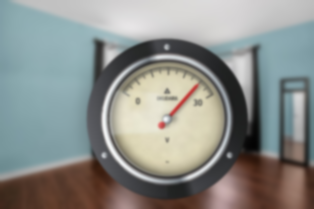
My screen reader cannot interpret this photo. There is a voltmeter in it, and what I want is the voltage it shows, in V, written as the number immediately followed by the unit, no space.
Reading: 25V
